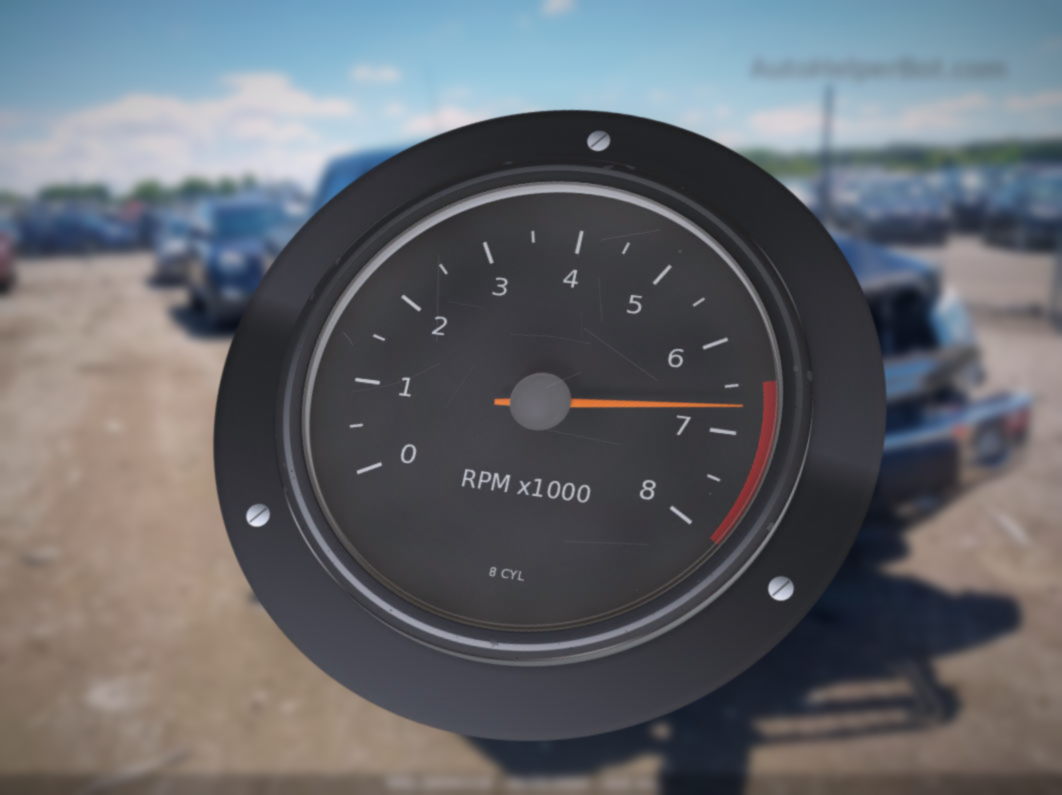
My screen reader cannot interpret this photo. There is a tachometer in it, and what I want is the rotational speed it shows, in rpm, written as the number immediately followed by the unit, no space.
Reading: 6750rpm
